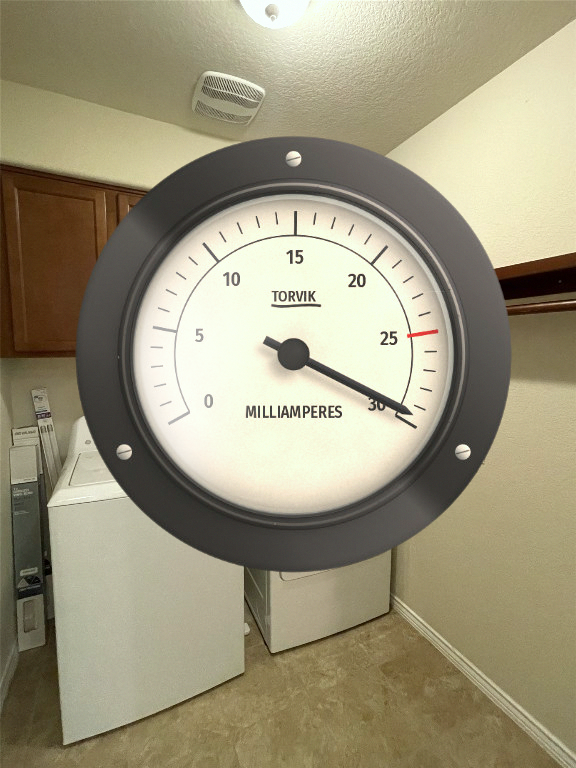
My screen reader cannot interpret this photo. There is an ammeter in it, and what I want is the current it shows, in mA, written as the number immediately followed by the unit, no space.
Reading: 29.5mA
